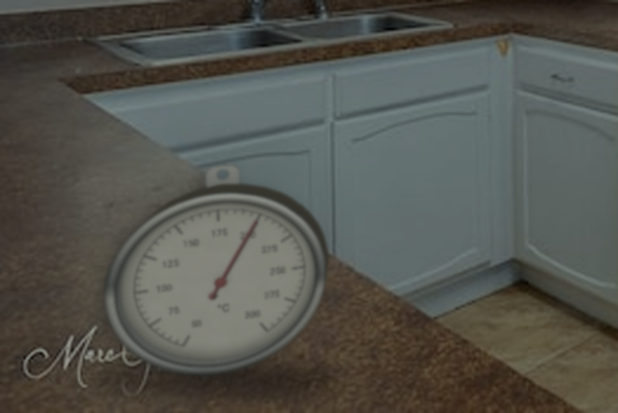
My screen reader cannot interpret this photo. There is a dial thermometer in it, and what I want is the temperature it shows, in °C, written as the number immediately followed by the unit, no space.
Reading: 200°C
